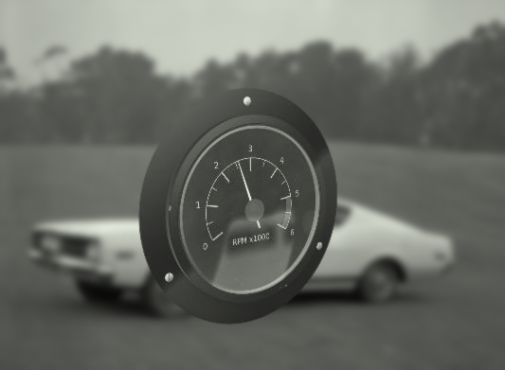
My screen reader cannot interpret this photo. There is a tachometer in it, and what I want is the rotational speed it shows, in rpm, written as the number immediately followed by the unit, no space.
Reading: 2500rpm
